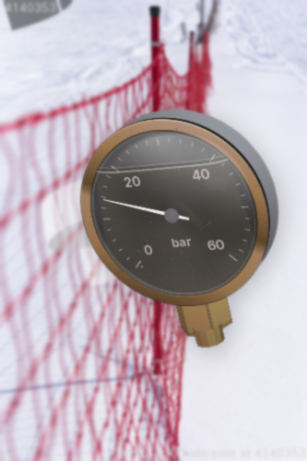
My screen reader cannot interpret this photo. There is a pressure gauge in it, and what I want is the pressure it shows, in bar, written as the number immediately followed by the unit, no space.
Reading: 14bar
